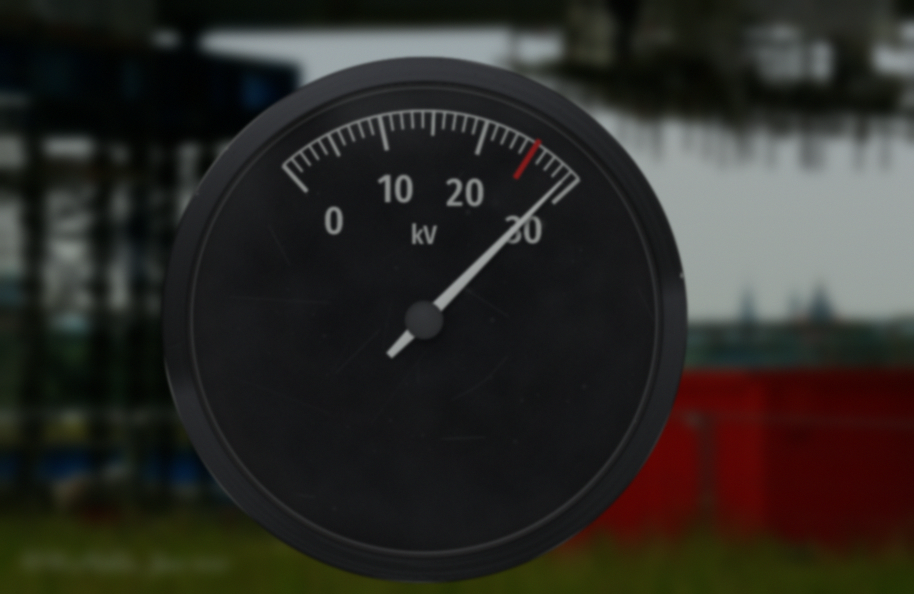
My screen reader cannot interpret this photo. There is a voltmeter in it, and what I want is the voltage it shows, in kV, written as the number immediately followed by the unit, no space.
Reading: 29kV
